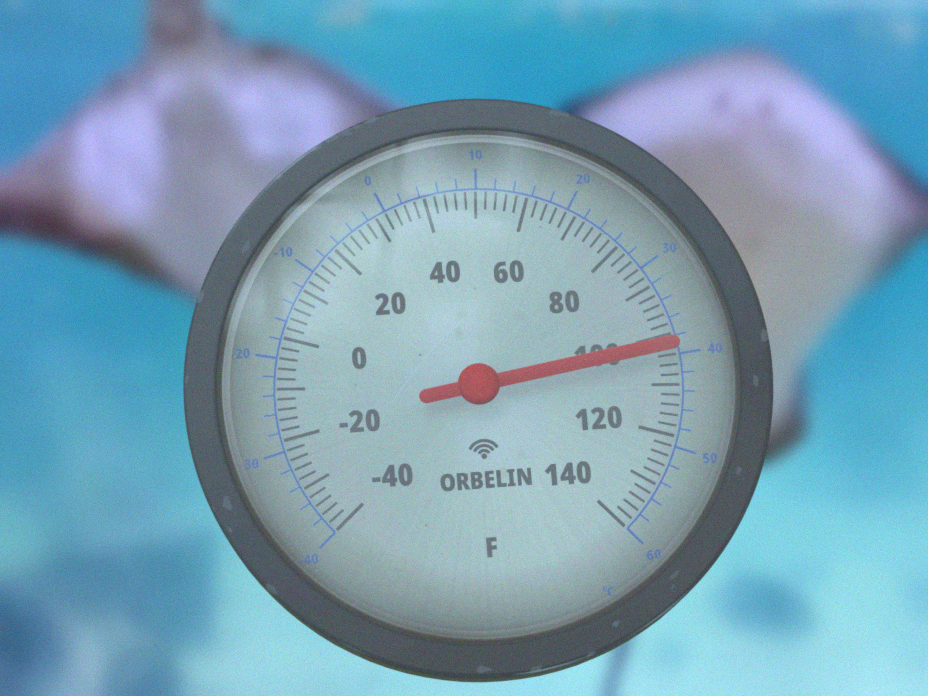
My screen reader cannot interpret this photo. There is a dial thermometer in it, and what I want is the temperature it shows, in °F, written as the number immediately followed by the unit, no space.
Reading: 102°F
